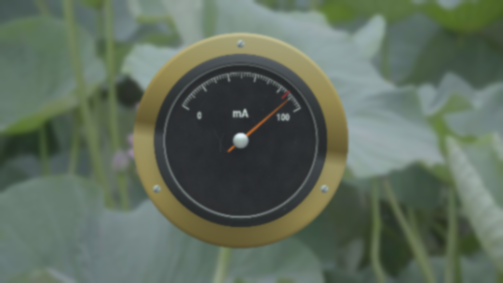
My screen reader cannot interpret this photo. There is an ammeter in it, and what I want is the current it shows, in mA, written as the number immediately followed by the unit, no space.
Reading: 90mA
